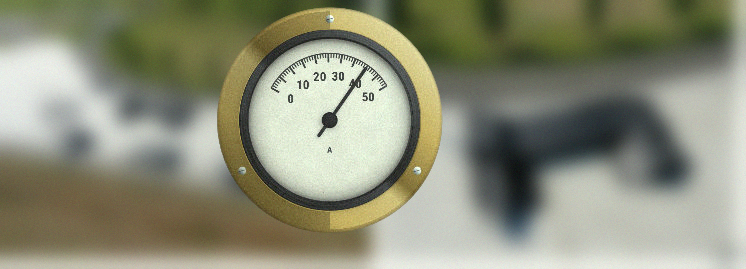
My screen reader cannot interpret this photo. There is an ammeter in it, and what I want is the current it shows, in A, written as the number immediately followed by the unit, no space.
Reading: 40A
